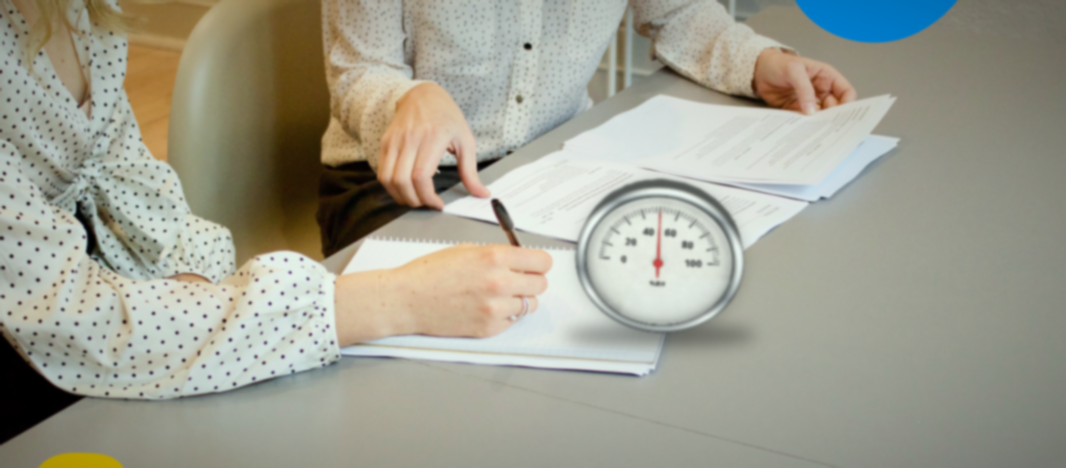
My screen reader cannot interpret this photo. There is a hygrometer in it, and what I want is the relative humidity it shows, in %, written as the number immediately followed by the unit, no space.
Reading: 50%
